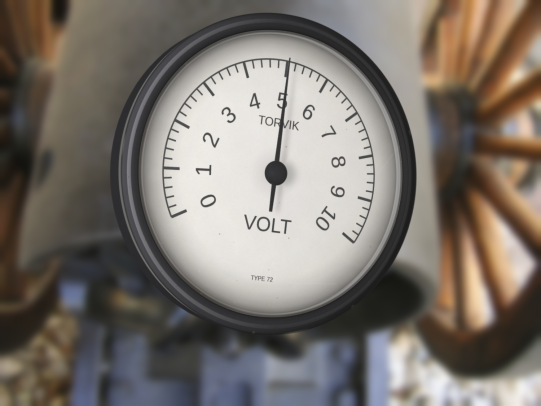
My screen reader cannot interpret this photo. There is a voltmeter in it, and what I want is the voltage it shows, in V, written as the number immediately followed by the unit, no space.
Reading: 5V
